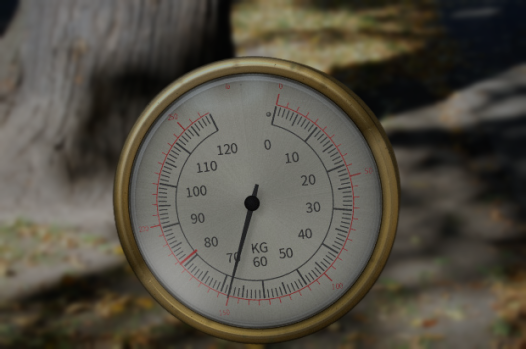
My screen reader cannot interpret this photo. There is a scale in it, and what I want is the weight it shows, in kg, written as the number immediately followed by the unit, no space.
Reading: 68kg
